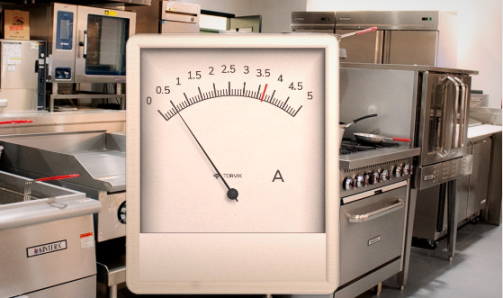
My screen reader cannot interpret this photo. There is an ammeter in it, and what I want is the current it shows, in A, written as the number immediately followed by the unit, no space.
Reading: 0.5A
